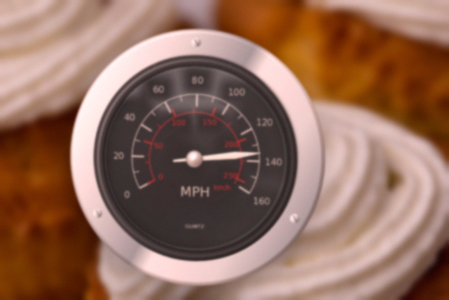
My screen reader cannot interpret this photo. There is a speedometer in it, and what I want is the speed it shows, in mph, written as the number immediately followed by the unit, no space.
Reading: 135mph
